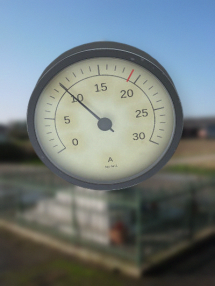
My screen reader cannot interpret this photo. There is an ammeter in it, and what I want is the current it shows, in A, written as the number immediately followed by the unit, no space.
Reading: 10A
